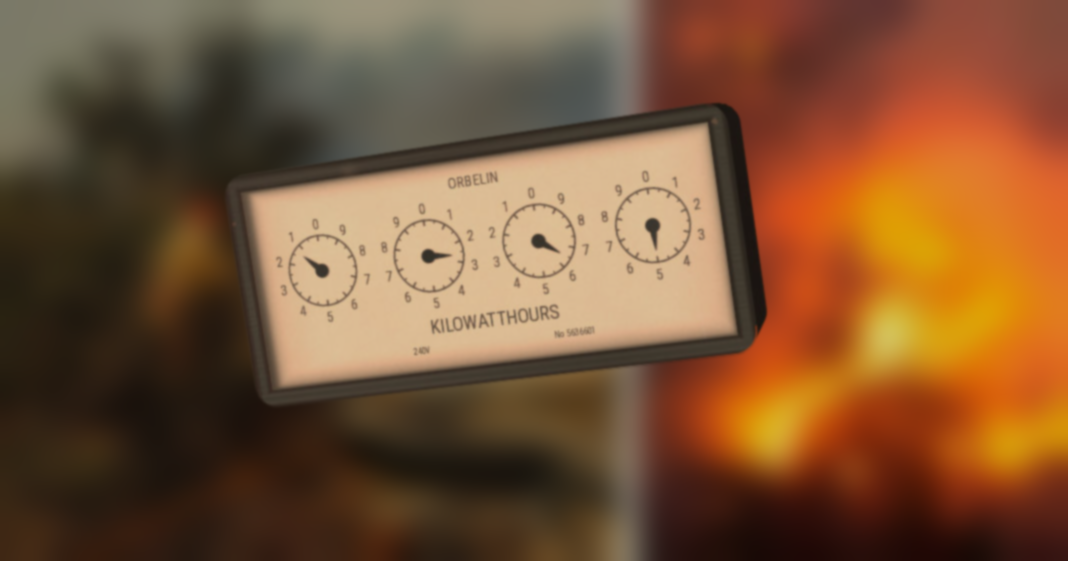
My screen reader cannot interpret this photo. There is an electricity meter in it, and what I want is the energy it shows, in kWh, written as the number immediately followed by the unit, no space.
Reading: 1265kWh
